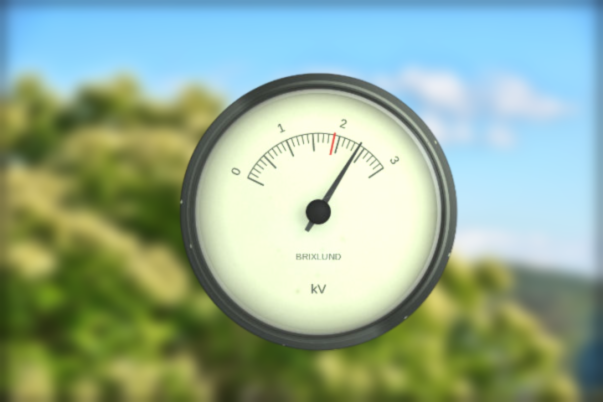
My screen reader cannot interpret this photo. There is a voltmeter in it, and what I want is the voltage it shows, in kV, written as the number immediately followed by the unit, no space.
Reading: 2.4kV
